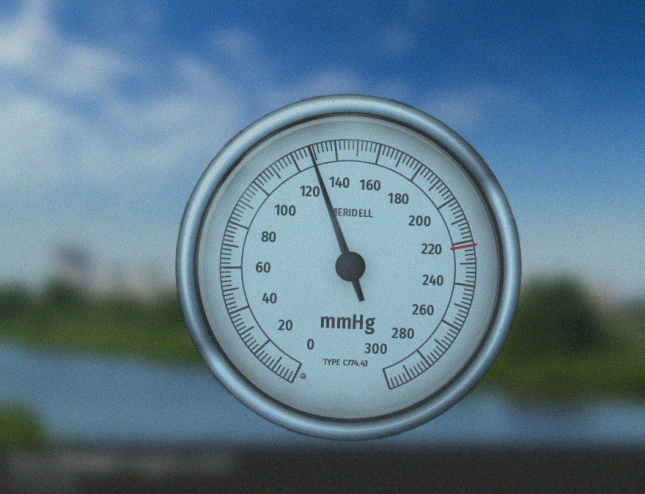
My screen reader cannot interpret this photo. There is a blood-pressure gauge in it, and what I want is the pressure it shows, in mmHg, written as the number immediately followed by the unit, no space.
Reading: 128mmHg
